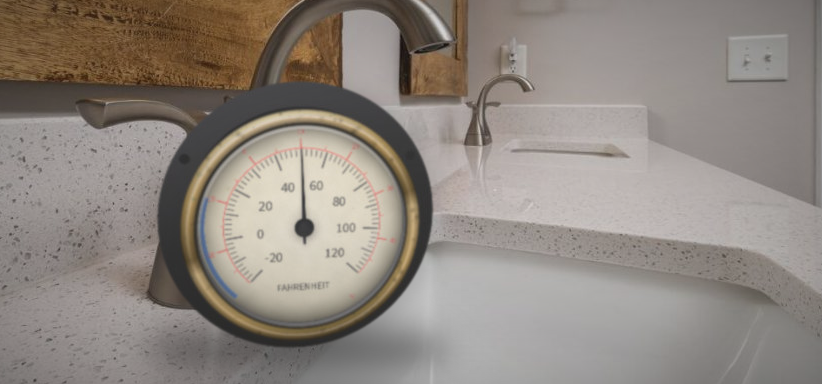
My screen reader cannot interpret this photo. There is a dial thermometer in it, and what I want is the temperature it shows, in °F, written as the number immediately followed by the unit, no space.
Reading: 50°F
